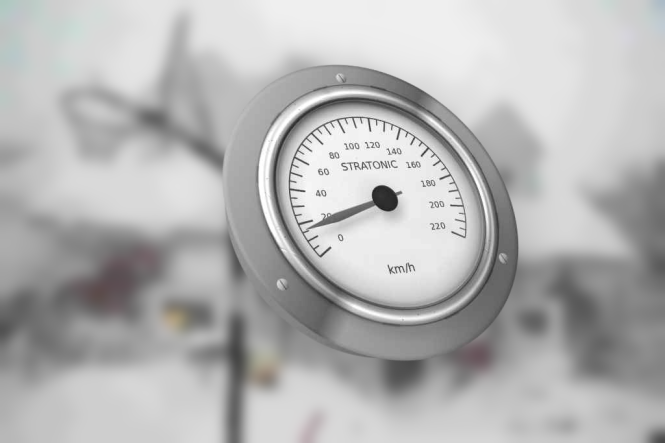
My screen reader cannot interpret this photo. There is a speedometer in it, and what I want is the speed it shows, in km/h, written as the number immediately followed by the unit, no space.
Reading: 15km/h
